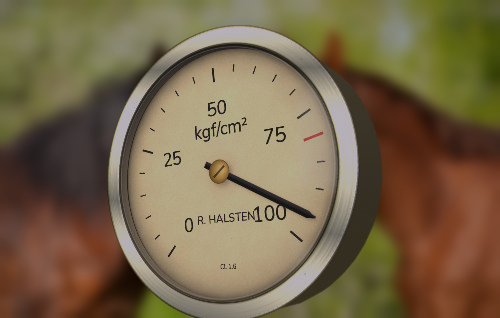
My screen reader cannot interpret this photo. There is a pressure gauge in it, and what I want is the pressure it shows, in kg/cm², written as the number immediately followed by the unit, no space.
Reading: 95kg/cm²
